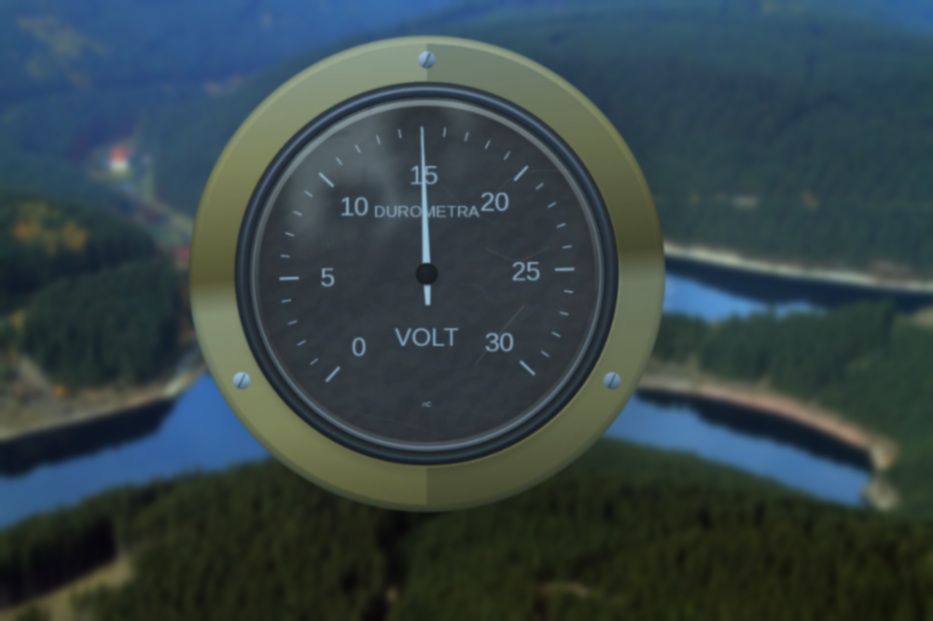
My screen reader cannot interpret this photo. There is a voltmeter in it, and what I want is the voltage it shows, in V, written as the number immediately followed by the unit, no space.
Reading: 15V
